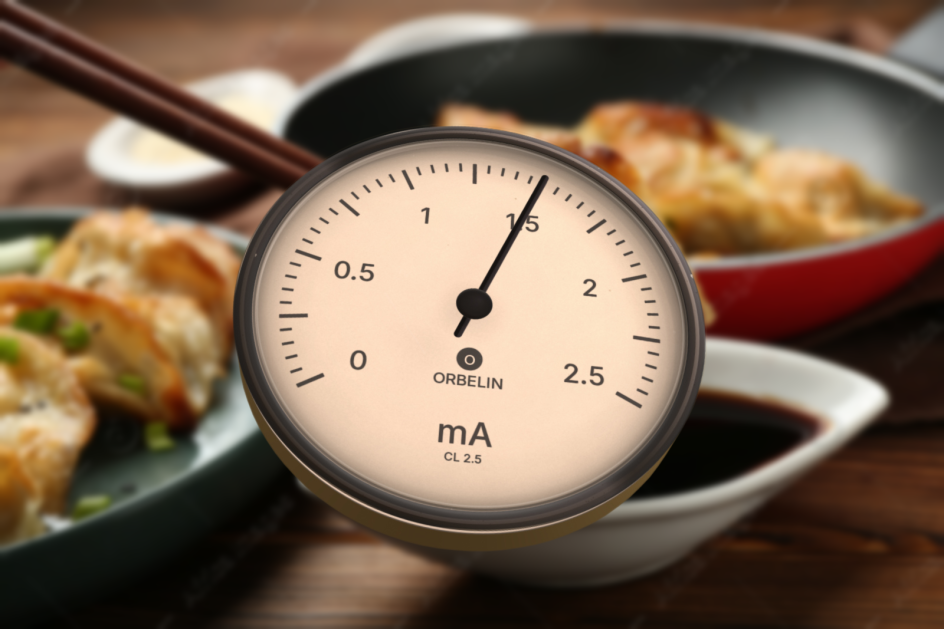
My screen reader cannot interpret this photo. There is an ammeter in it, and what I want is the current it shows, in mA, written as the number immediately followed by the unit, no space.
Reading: 1.5mA
